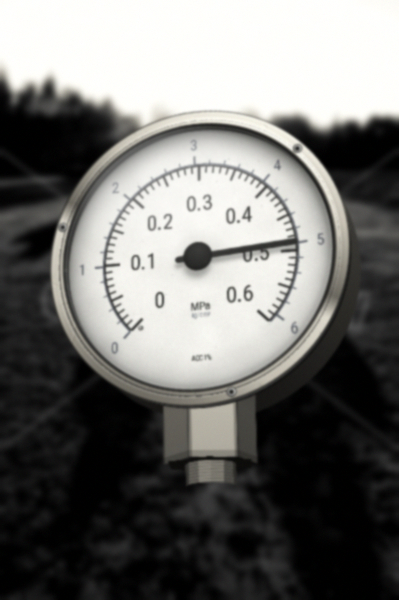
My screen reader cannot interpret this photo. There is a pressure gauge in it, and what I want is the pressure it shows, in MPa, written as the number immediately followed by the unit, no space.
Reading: 0.49MPa
